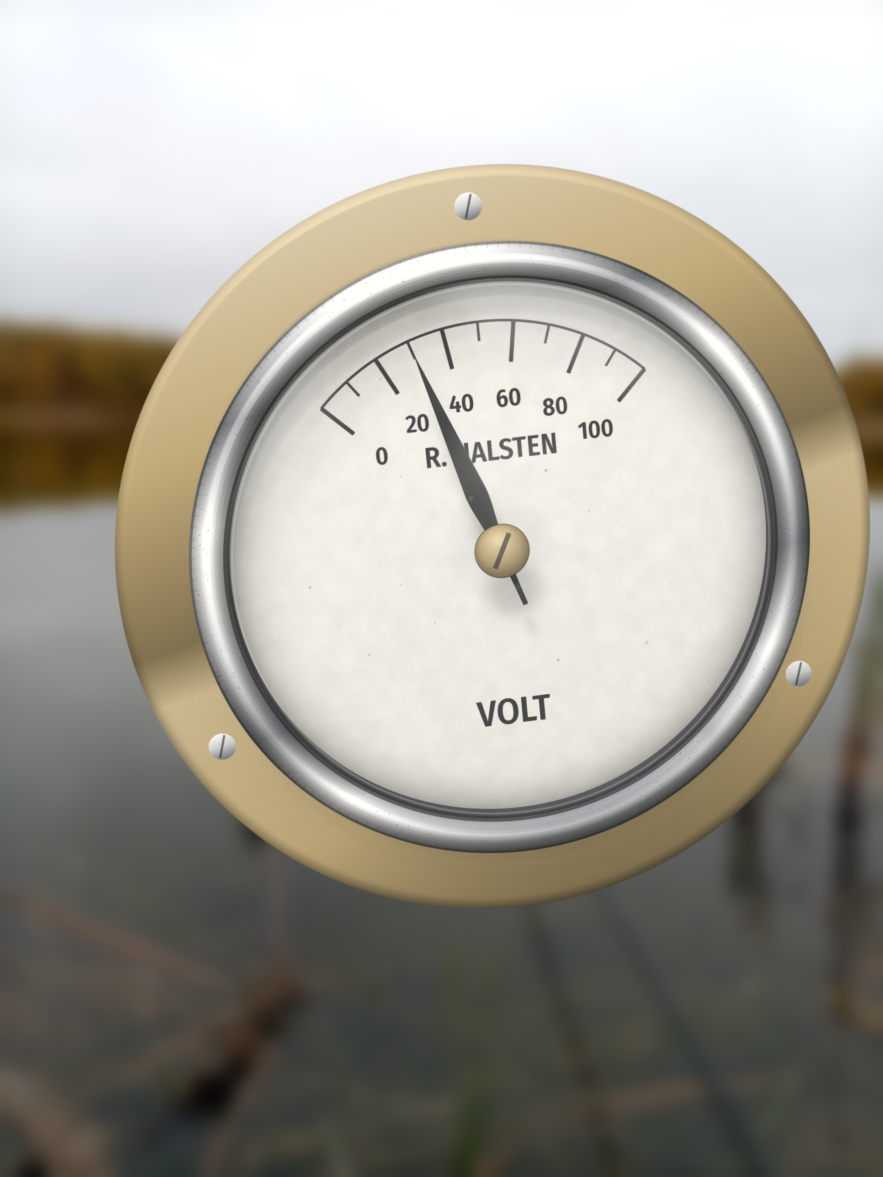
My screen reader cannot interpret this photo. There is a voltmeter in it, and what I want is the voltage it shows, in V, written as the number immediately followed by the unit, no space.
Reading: 30V
